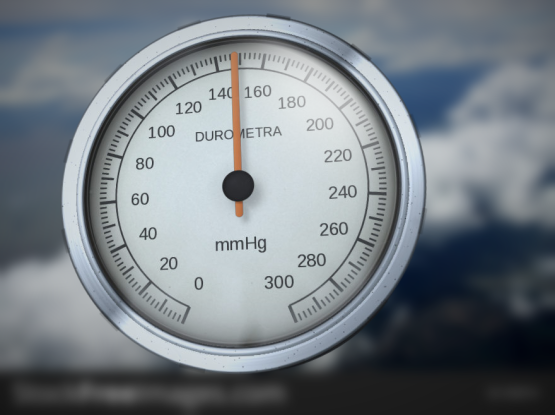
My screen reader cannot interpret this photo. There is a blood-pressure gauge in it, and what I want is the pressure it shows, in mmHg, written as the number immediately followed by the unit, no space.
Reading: 148mmHg
